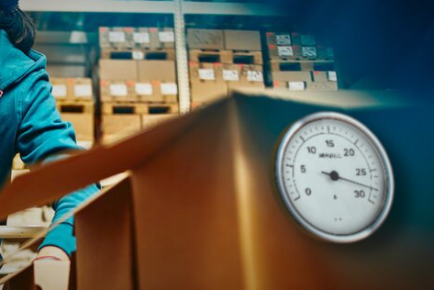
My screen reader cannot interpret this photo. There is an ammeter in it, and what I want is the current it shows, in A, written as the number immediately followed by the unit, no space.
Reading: 28A
